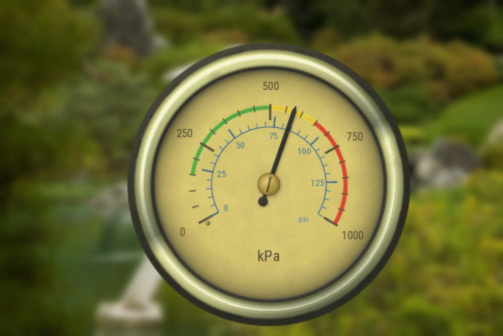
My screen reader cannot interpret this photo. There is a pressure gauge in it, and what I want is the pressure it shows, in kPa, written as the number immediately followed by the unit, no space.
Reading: 575kPa
